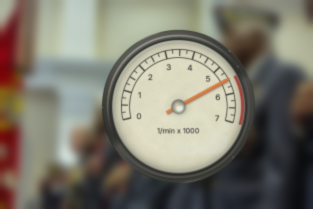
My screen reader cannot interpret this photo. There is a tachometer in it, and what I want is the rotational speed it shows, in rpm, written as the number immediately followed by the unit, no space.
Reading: 5500rpm
